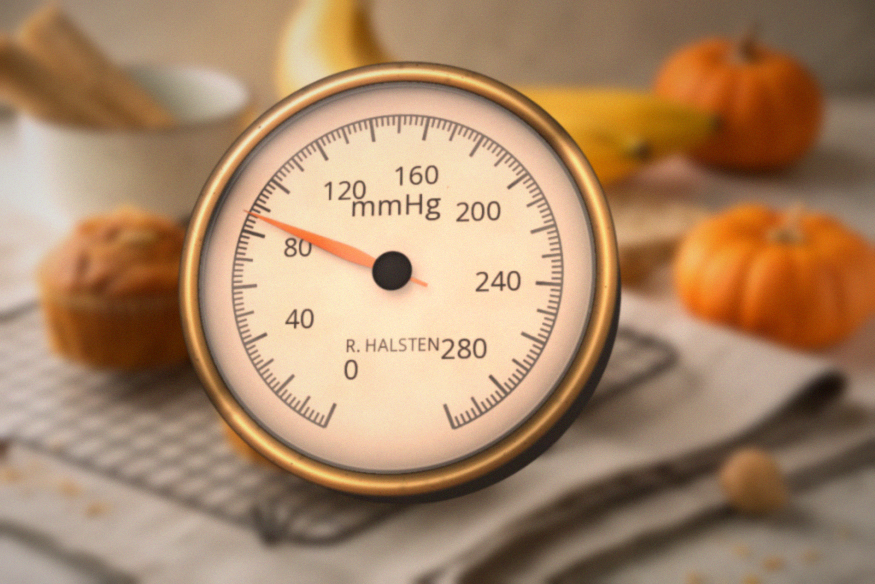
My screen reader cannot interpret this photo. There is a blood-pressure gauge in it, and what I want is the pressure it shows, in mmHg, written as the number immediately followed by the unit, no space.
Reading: 86mmHg
